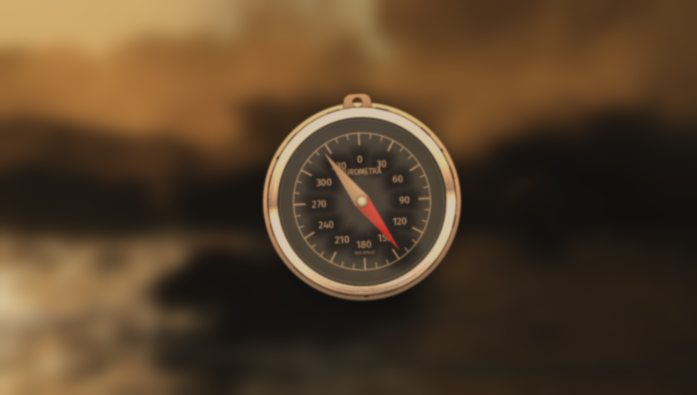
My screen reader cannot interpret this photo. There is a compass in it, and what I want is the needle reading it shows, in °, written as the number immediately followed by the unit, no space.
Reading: 145°
